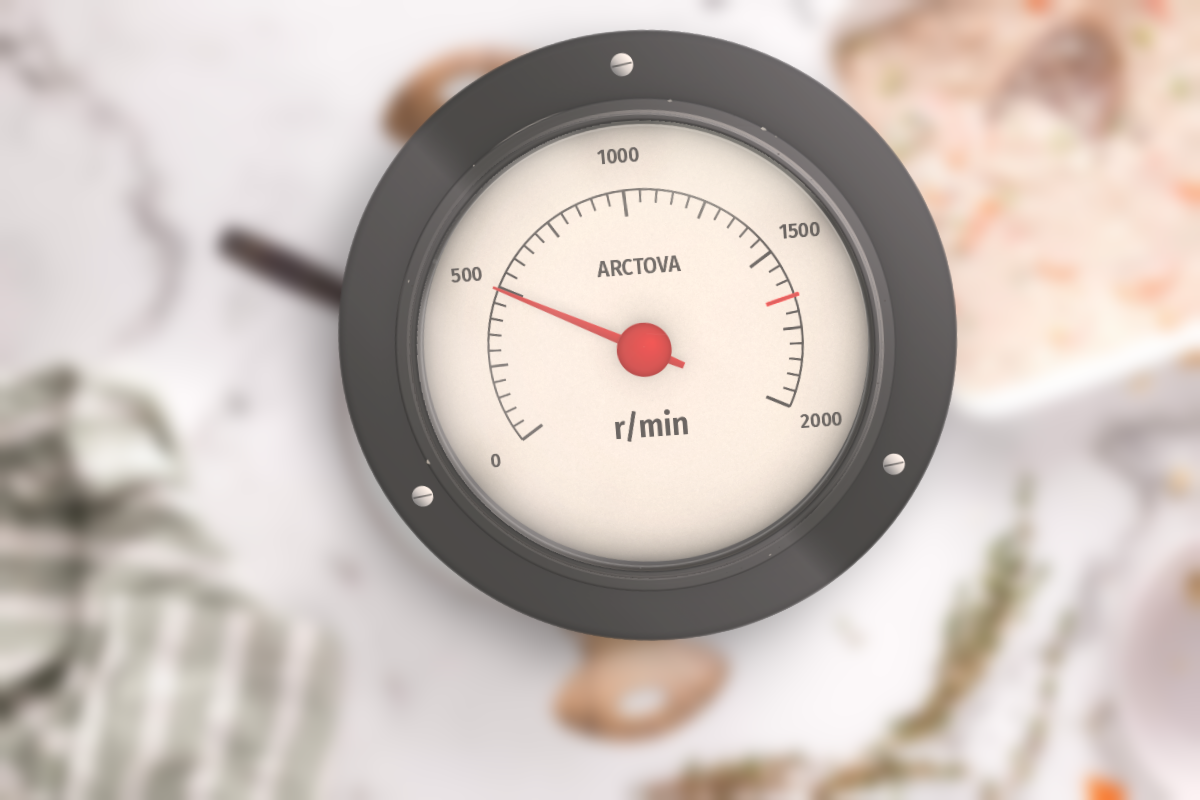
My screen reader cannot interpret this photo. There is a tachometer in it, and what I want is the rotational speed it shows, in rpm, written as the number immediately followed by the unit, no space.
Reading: 500rpm
